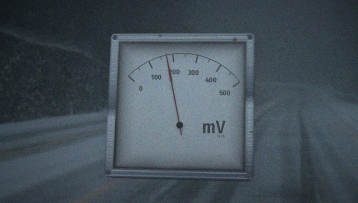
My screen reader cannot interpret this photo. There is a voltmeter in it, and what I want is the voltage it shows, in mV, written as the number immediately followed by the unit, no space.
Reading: 175mV
